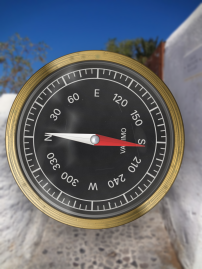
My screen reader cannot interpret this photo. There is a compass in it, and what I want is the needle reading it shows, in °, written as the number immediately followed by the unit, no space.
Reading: 185°
